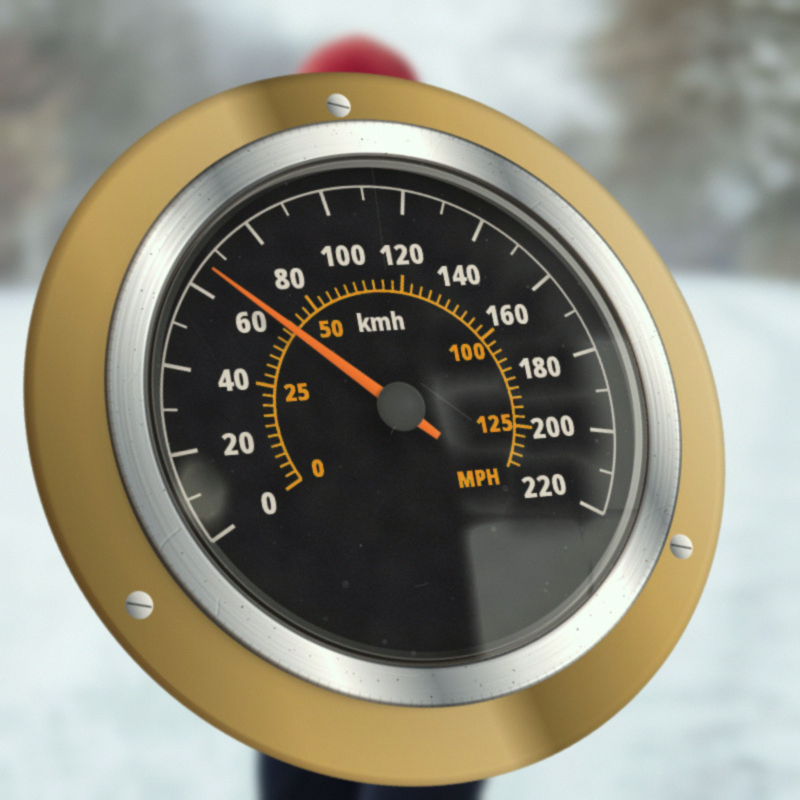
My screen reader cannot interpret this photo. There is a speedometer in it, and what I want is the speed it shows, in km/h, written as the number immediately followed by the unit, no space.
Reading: 65km/h
